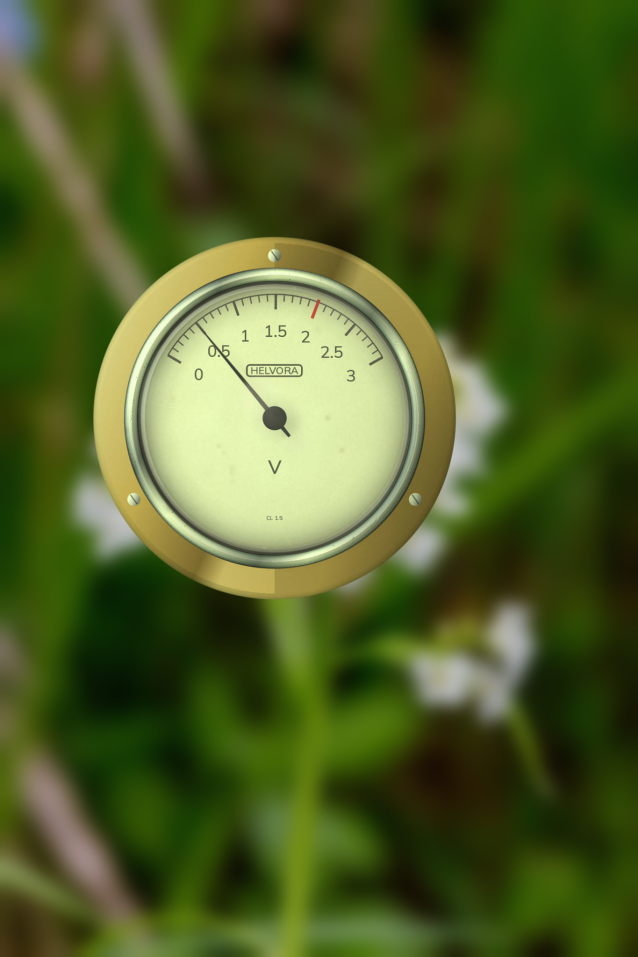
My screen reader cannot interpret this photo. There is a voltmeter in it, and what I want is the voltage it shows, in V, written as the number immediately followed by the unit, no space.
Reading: 0.5V
